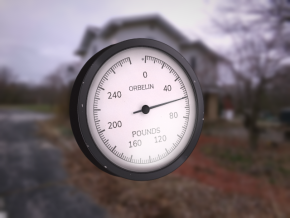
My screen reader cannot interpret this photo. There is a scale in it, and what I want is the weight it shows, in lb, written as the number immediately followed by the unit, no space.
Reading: 60lb
